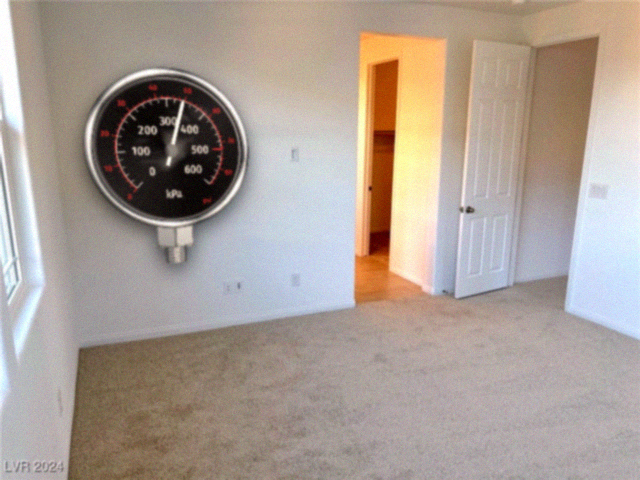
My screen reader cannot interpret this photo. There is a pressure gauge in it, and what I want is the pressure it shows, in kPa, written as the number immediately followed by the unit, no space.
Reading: 340kPa
